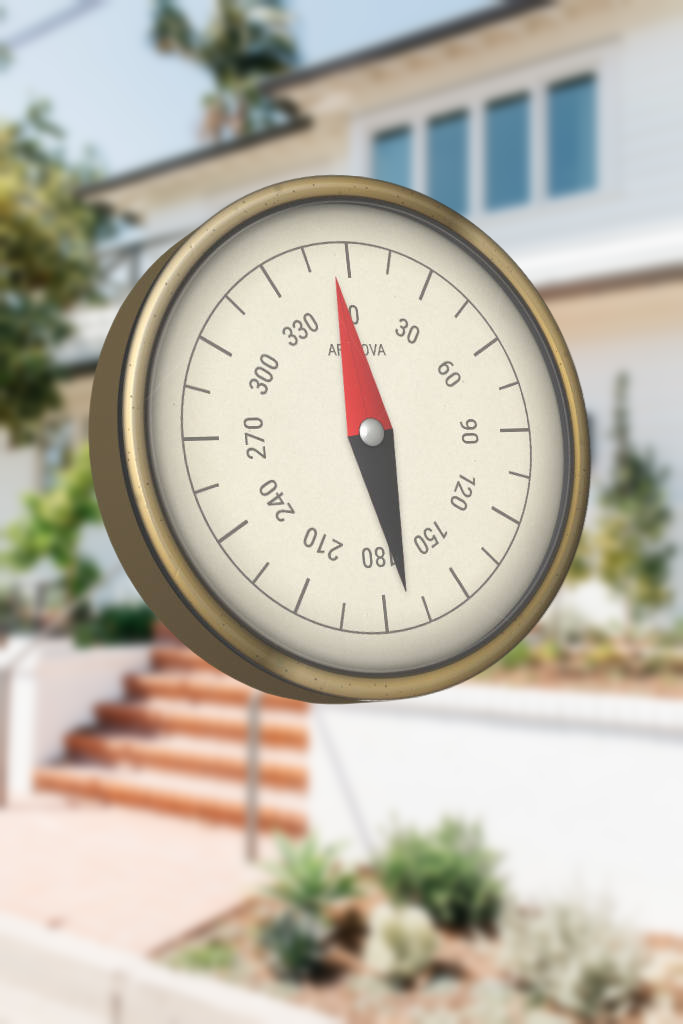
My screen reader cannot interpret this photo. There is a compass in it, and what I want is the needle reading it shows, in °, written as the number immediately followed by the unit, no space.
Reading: 352.5°
